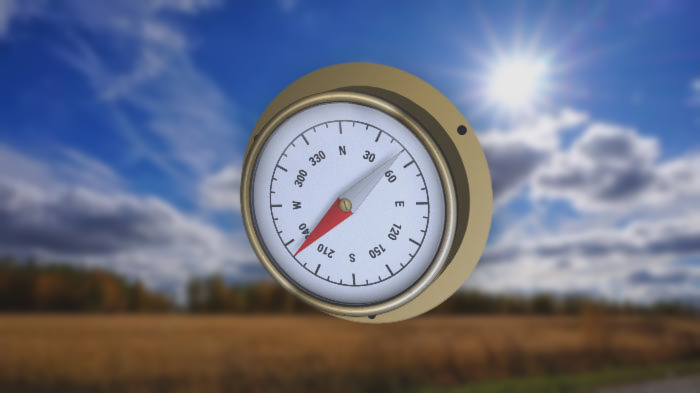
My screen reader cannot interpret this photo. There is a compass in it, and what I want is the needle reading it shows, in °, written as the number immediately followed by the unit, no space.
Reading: 230°
